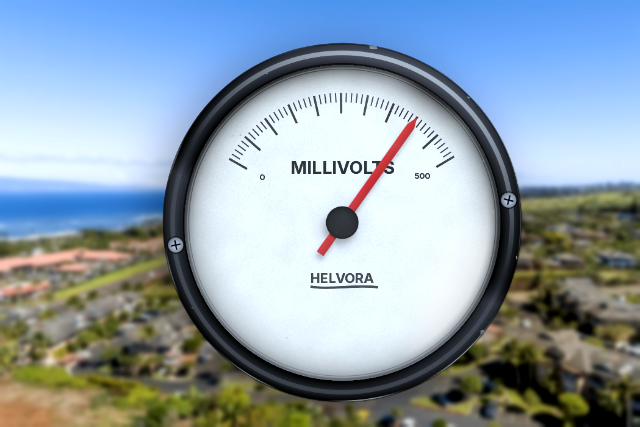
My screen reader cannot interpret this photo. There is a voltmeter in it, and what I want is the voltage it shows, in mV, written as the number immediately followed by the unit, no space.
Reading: 400mV
